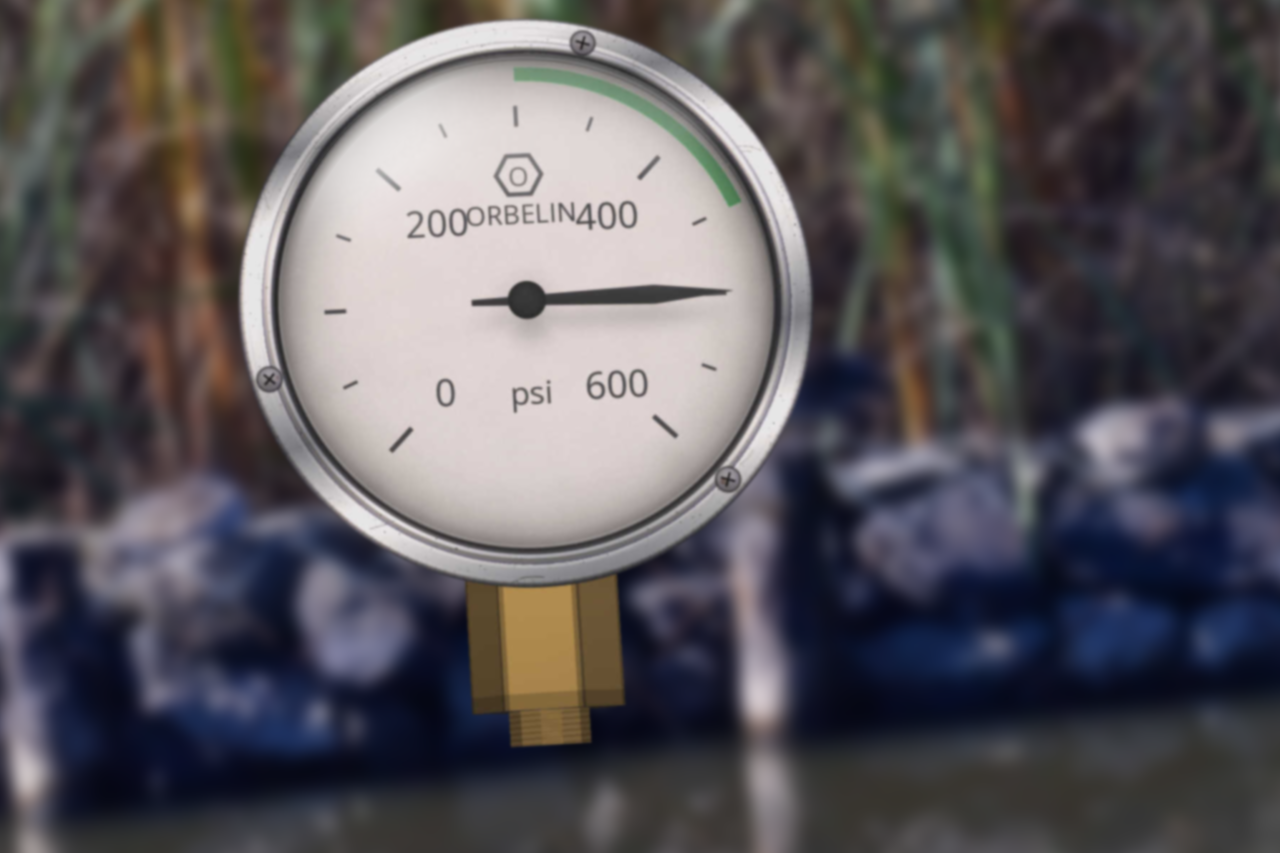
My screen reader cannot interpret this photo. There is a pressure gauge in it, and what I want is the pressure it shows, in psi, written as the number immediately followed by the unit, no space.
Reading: 500psi
